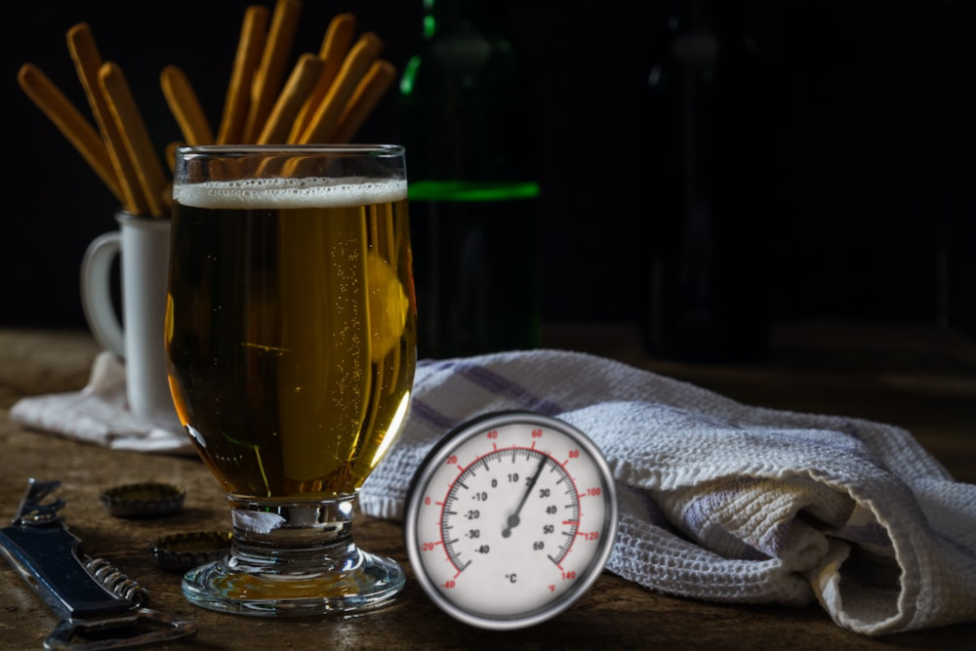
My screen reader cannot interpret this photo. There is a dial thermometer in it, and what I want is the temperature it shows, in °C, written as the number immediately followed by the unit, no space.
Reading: 20°C
